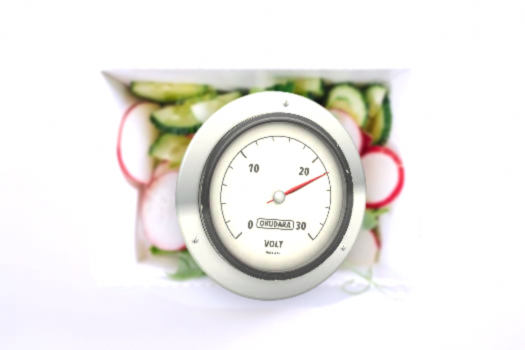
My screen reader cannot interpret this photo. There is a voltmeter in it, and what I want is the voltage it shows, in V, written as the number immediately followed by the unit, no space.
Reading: 22V
